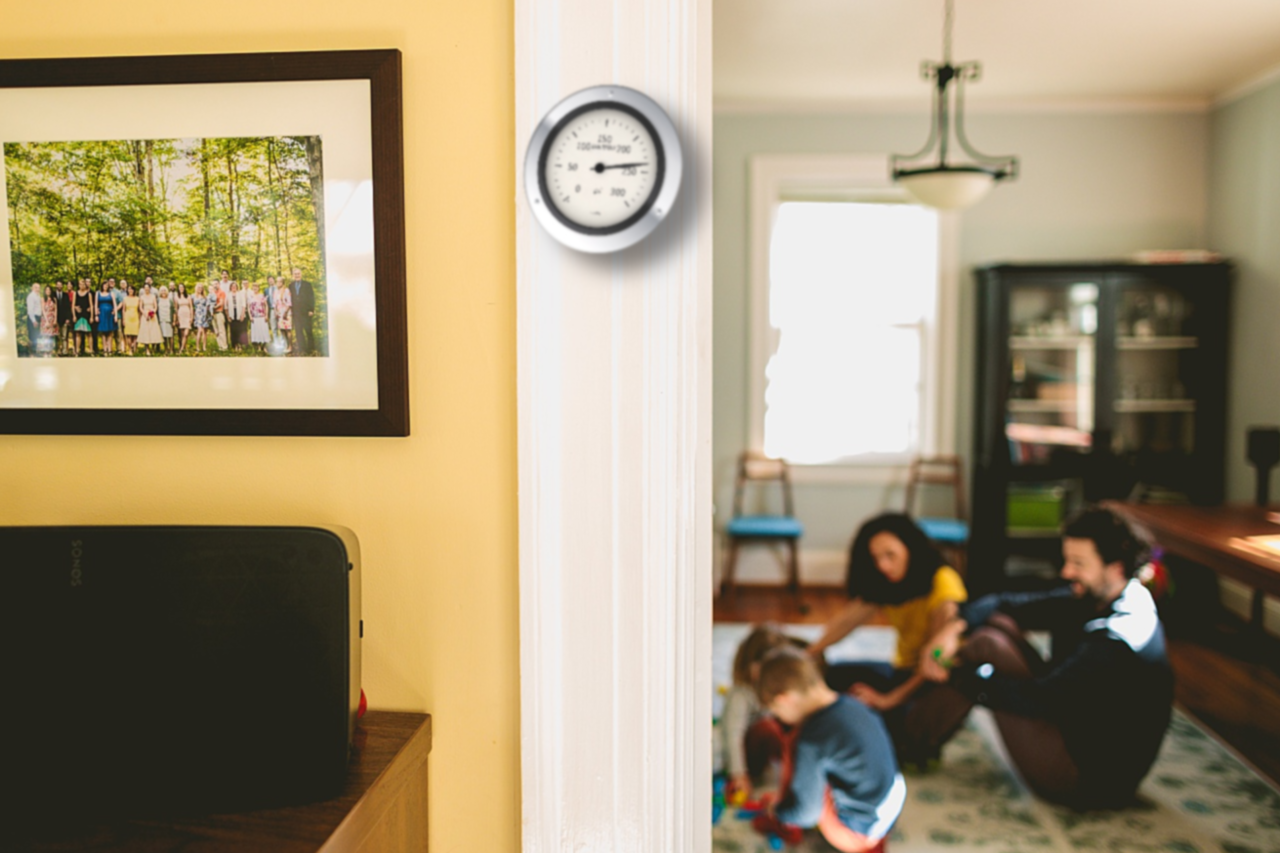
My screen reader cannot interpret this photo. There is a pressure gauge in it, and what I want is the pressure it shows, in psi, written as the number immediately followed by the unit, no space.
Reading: 240psi
